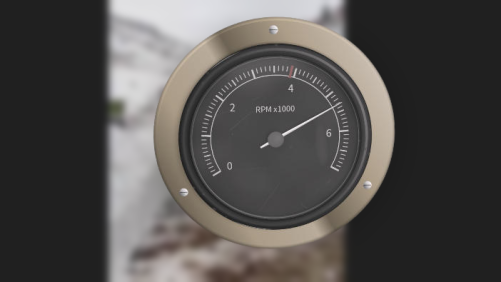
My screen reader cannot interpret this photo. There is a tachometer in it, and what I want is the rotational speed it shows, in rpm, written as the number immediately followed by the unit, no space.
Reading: 5300rpm
